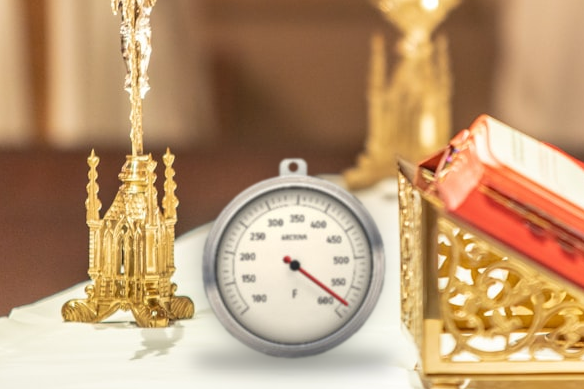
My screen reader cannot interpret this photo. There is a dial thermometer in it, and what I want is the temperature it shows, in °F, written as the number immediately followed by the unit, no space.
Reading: 580°F
